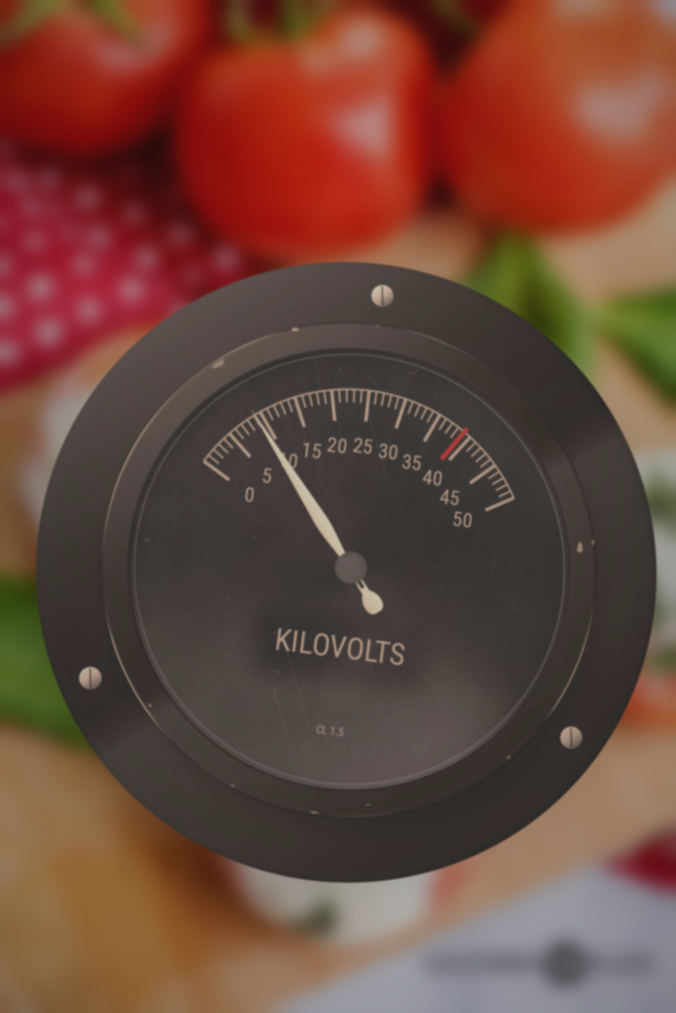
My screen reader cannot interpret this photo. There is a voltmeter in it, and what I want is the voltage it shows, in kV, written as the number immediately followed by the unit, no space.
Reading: 9kV
